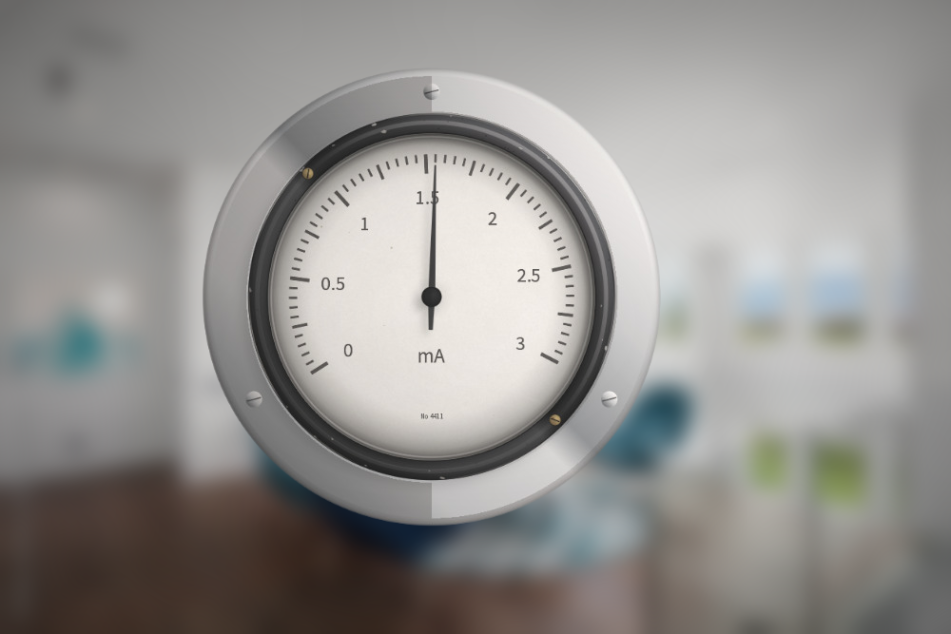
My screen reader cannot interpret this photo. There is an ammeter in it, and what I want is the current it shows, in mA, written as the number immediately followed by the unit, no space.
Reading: 1.55mA
